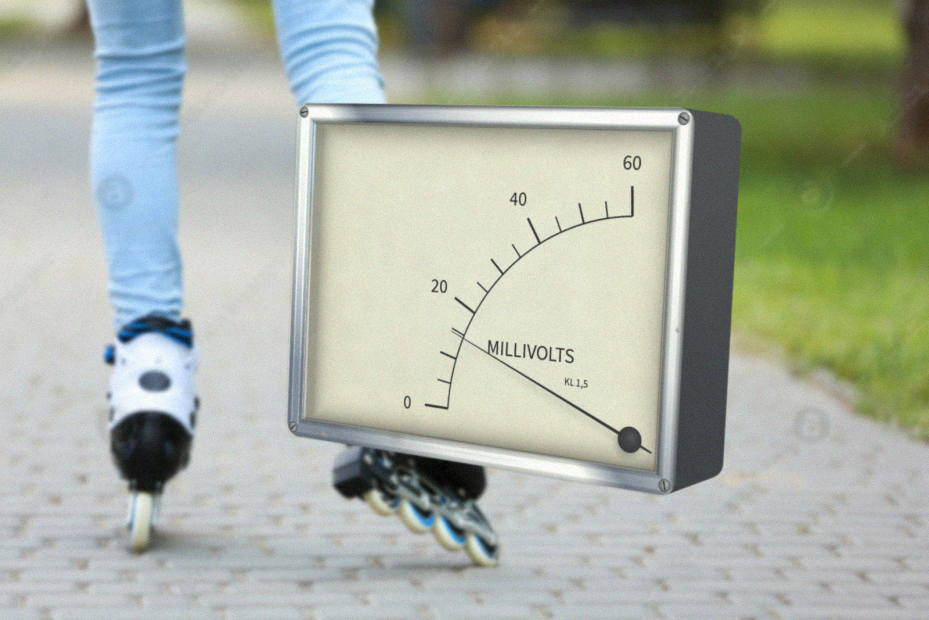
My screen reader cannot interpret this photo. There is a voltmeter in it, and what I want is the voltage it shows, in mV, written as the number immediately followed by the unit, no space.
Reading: 15mV
